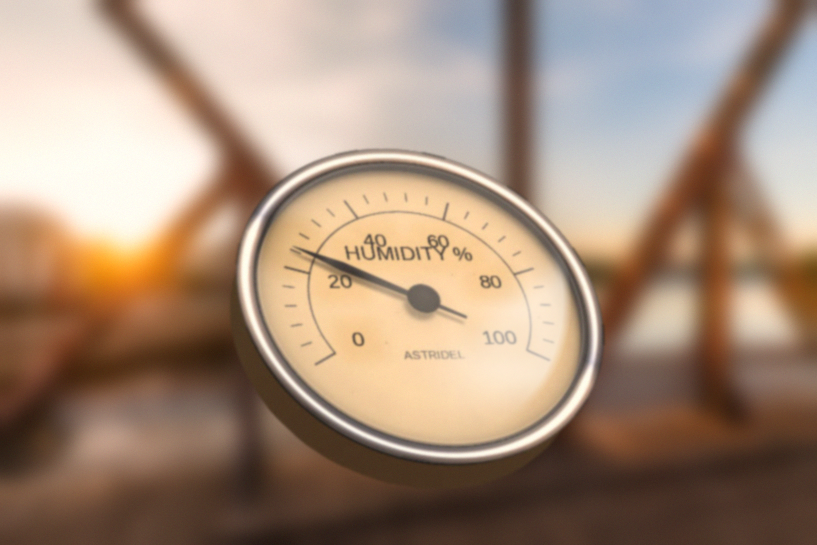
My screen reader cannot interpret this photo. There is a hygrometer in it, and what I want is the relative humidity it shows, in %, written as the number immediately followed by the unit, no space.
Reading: 24%
